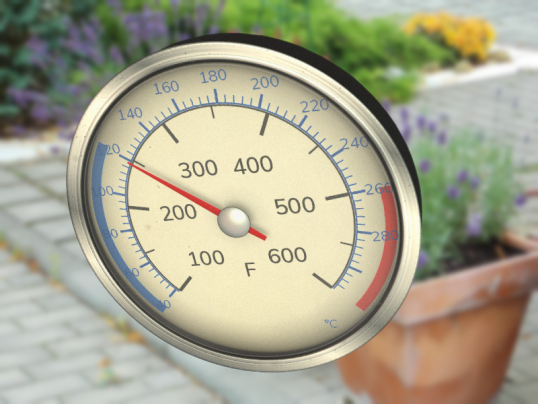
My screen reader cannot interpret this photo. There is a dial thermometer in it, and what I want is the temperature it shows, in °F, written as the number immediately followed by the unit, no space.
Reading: 250°F
